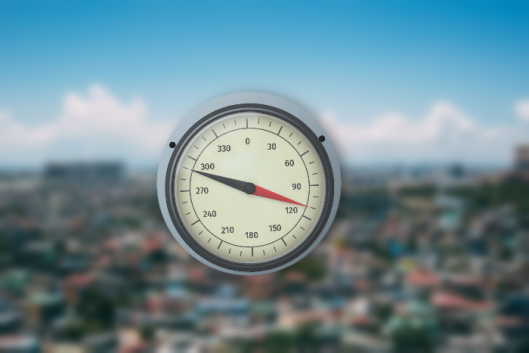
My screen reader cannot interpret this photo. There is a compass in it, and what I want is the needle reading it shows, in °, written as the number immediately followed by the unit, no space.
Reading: 110°
